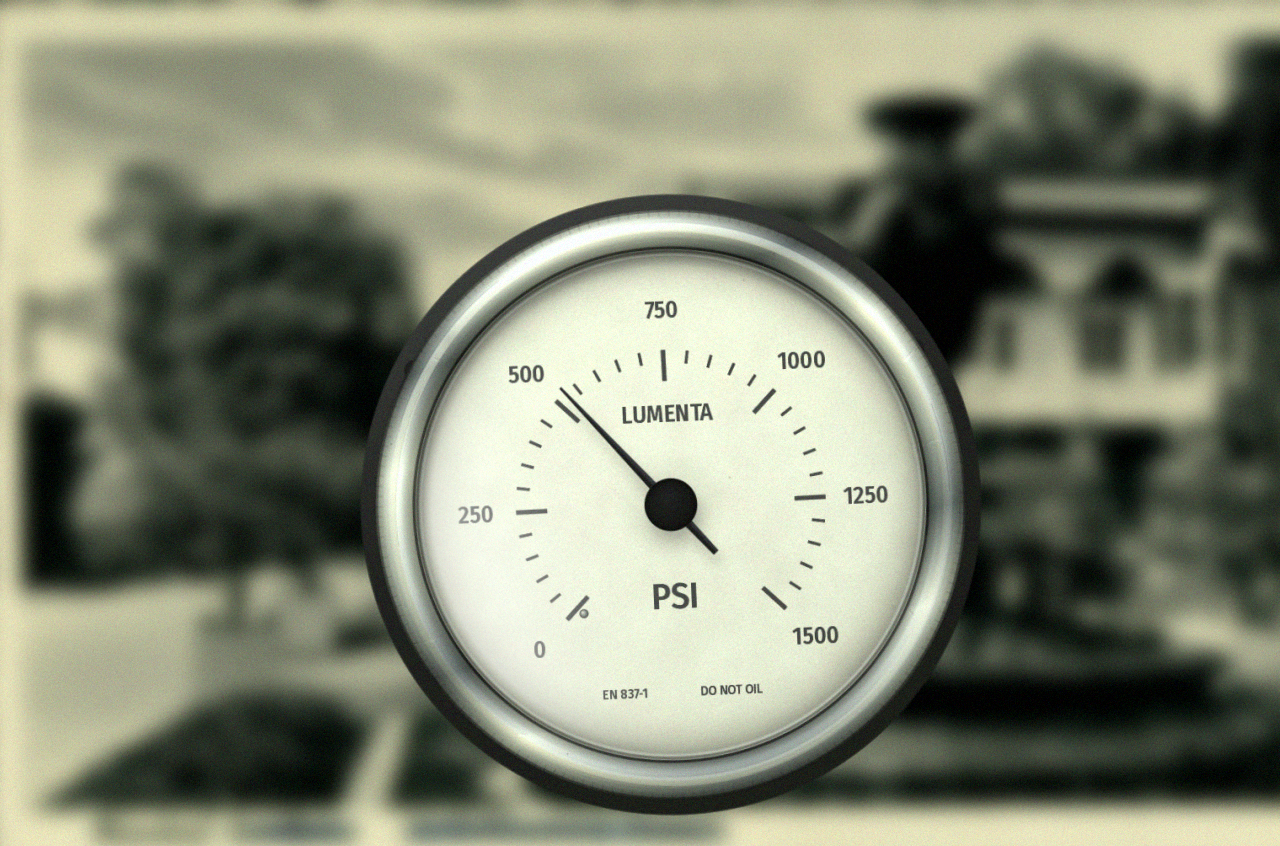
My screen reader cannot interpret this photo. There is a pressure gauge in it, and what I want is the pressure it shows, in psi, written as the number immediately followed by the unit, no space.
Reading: 525psi
